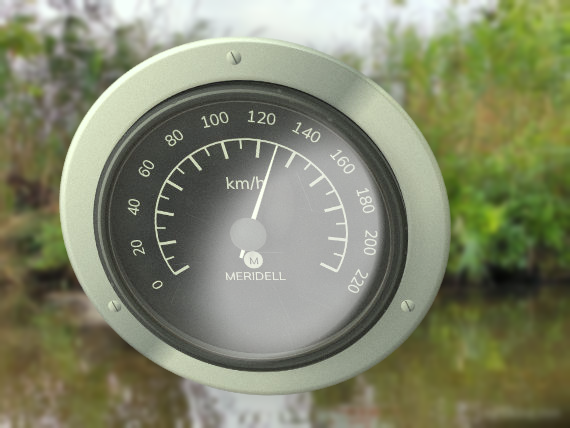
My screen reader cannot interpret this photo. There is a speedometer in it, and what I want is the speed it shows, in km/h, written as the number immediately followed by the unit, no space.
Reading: 130km/h
